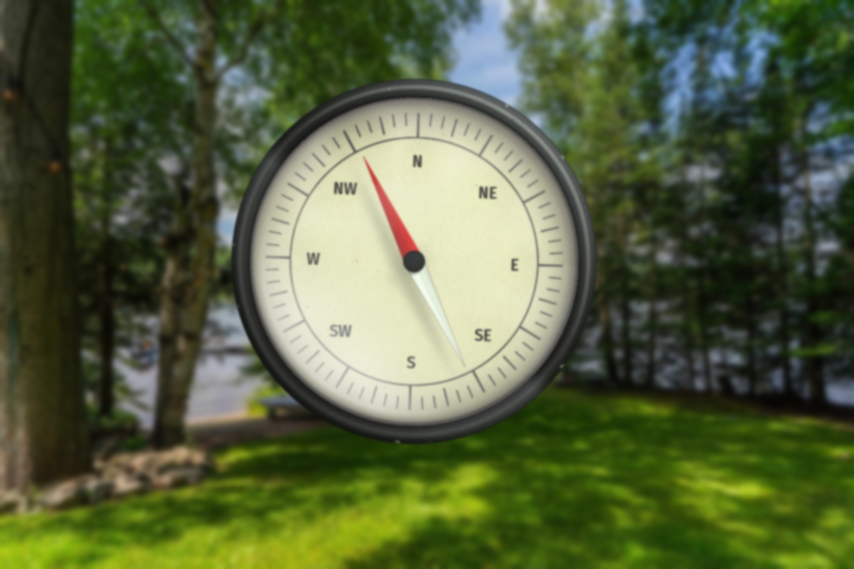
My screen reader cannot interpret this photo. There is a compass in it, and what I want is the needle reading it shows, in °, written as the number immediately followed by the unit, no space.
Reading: 332.5°
